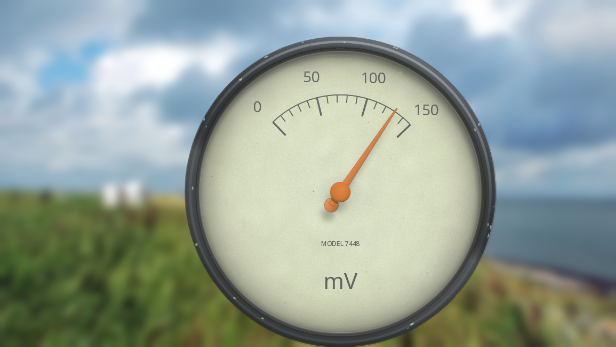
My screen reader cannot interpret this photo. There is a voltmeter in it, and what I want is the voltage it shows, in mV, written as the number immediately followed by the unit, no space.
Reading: 130mV
